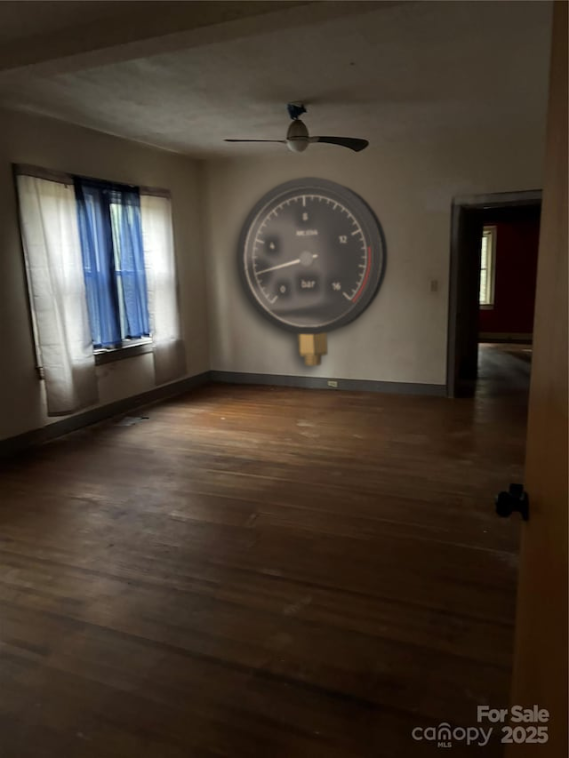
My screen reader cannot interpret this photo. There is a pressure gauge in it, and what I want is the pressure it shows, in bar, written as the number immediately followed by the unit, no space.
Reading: 2bar
